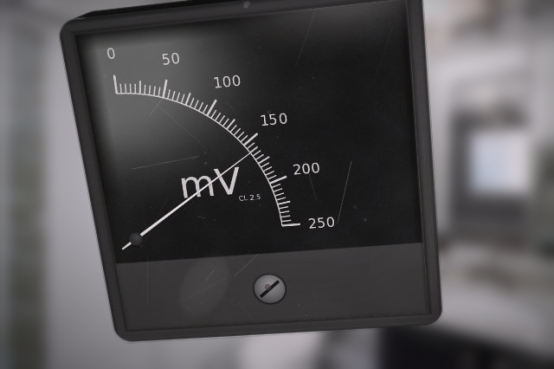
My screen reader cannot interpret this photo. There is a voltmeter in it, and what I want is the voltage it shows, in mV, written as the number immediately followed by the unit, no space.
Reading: 160mV
